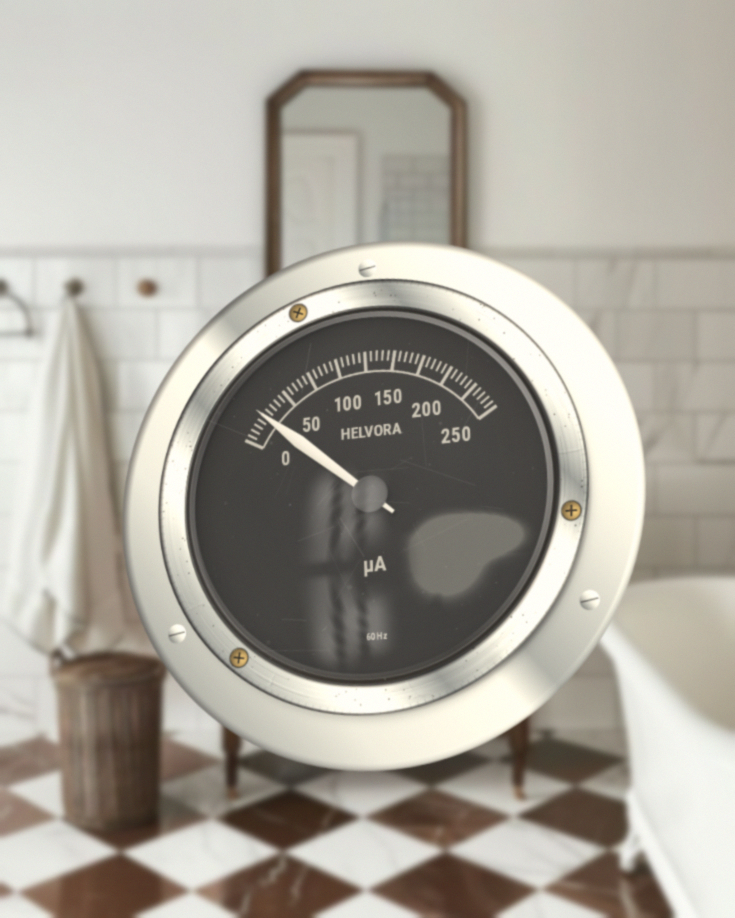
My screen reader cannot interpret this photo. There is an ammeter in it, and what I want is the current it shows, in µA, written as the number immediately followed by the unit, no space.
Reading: 25µA
